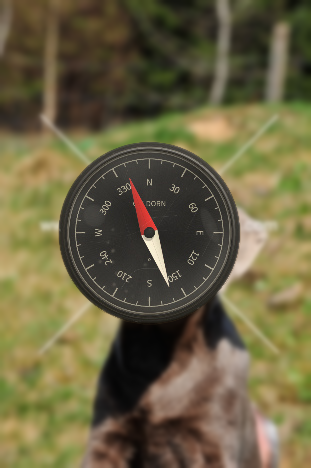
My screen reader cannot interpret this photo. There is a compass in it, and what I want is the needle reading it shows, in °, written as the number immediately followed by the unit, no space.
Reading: 340°
